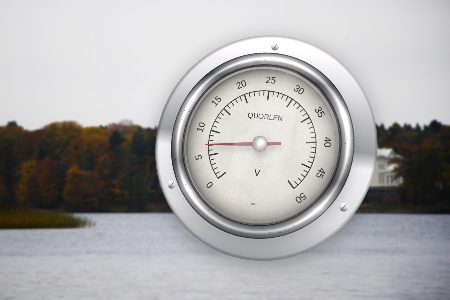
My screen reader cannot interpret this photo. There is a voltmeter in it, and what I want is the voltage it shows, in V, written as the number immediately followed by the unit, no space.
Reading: 7V
